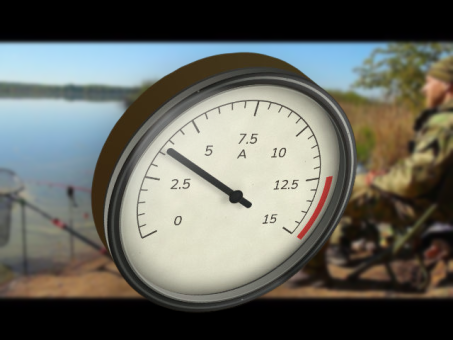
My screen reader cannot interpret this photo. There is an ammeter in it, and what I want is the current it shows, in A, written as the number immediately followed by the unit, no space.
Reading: 3.75A
